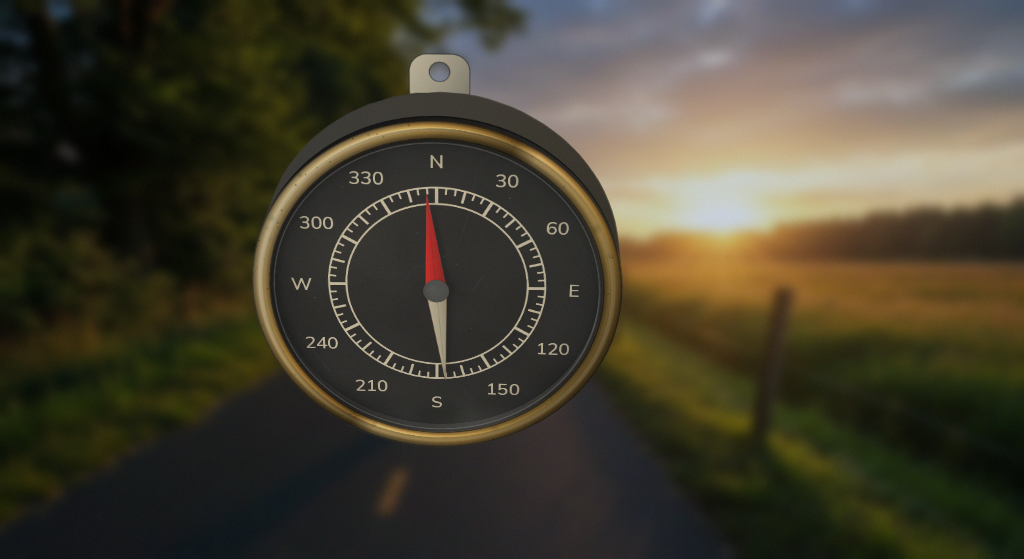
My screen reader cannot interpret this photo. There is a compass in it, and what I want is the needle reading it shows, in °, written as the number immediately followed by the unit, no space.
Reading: 355°
